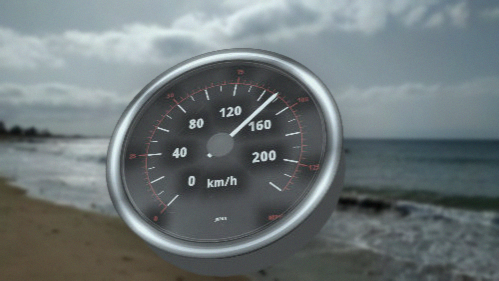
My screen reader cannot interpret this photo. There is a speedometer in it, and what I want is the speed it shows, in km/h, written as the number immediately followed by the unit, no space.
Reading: 150km/h
